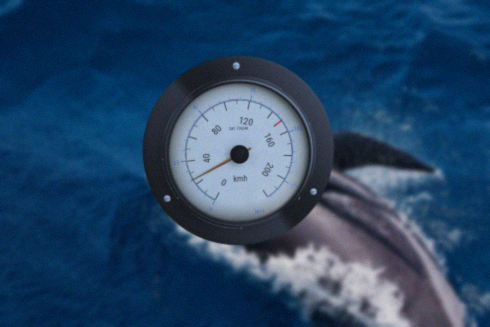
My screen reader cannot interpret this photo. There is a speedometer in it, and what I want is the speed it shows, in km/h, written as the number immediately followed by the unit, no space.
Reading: 25km/h
